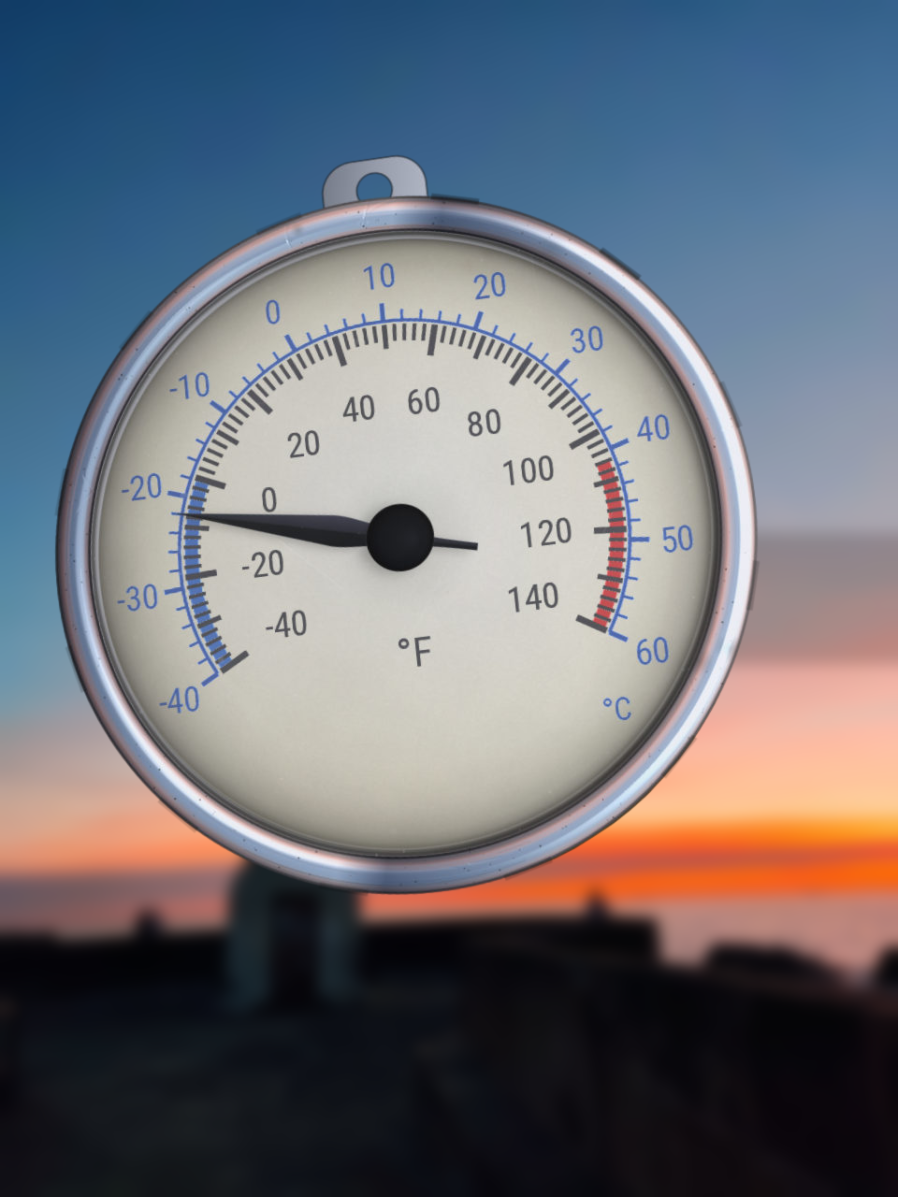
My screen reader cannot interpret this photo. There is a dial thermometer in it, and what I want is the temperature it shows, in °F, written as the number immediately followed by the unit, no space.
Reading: -8°F
